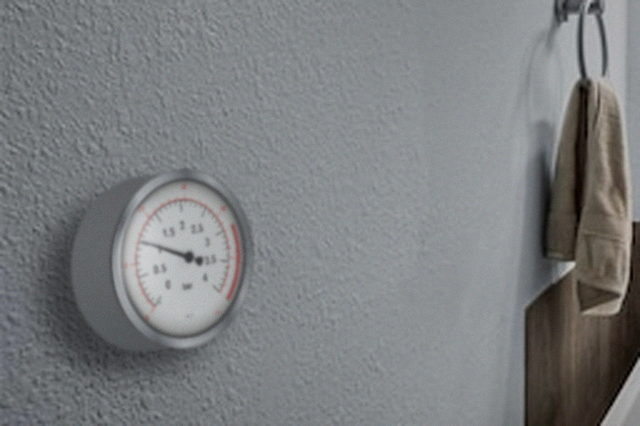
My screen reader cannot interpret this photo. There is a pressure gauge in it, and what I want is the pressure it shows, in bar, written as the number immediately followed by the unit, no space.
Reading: 1bar
